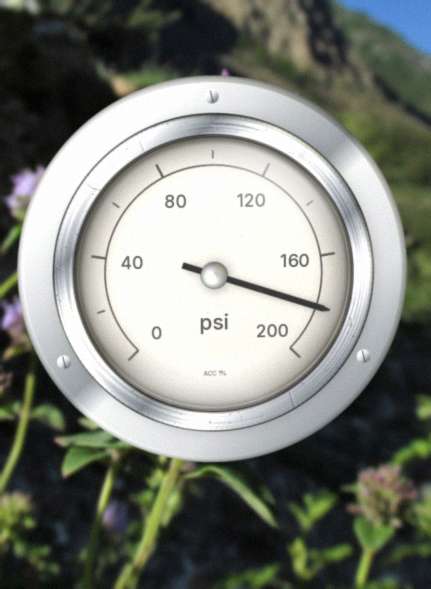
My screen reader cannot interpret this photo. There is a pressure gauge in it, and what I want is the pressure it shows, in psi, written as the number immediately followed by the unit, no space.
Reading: 180psi
